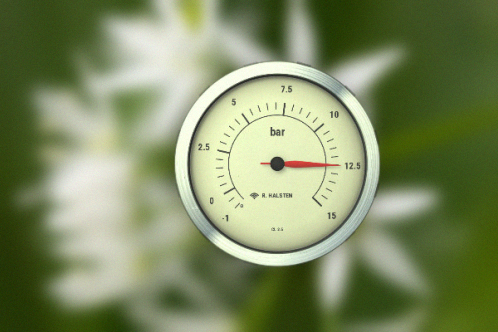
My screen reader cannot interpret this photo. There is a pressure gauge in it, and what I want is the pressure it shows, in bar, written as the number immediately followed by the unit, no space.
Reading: 12.5bar
